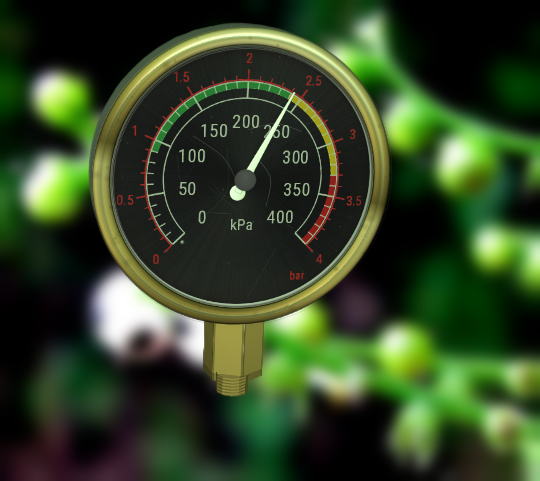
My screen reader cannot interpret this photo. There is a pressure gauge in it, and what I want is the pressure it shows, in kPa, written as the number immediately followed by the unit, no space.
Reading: 240kPa
